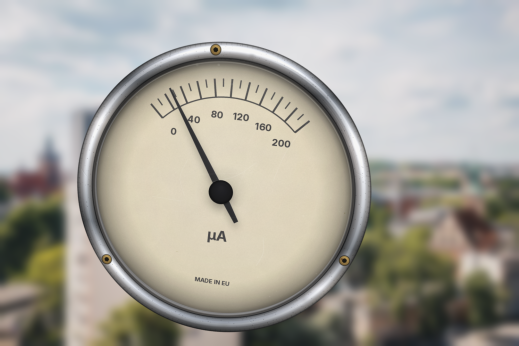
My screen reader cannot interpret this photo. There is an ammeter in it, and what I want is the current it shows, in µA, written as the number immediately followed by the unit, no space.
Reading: 30µA
